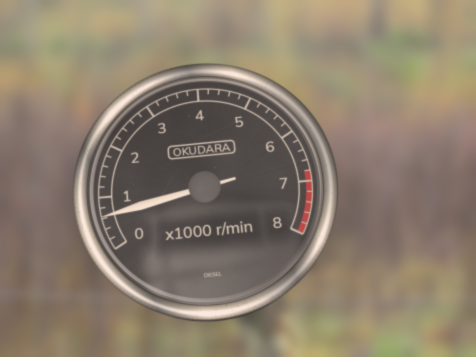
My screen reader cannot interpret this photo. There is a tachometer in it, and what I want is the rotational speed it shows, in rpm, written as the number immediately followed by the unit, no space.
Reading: 600rpm
